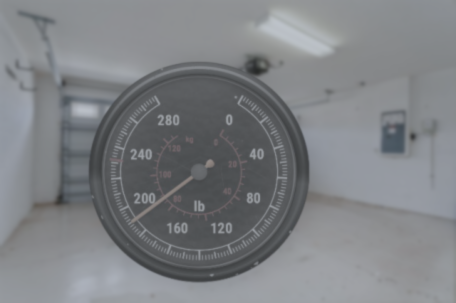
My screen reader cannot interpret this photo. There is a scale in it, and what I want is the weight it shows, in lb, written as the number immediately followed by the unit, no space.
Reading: 190lb
